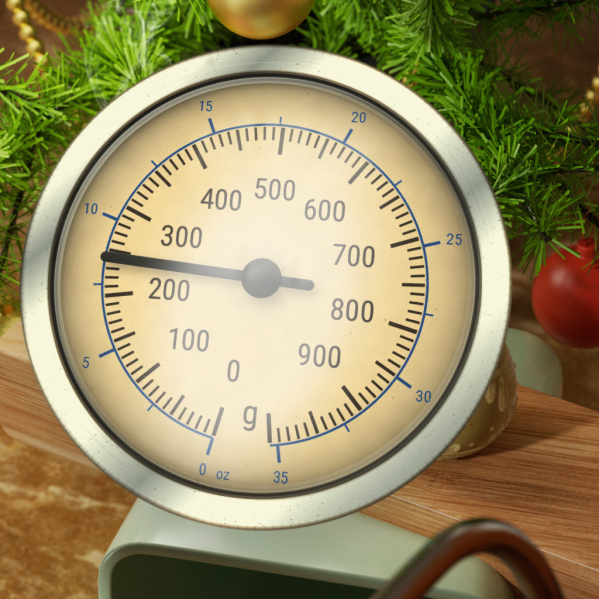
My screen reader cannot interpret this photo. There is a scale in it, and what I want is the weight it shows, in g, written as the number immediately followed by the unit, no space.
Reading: 240g
